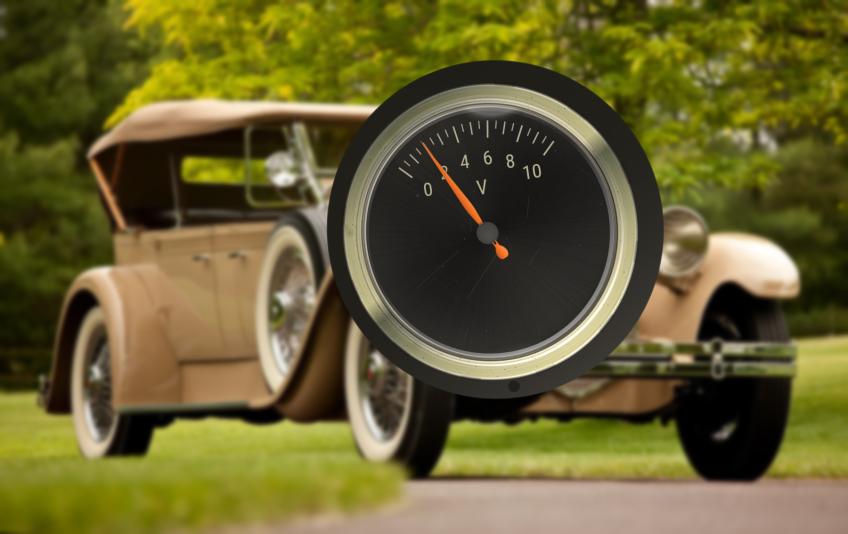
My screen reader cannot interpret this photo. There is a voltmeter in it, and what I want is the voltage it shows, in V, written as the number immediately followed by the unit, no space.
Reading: 2V
